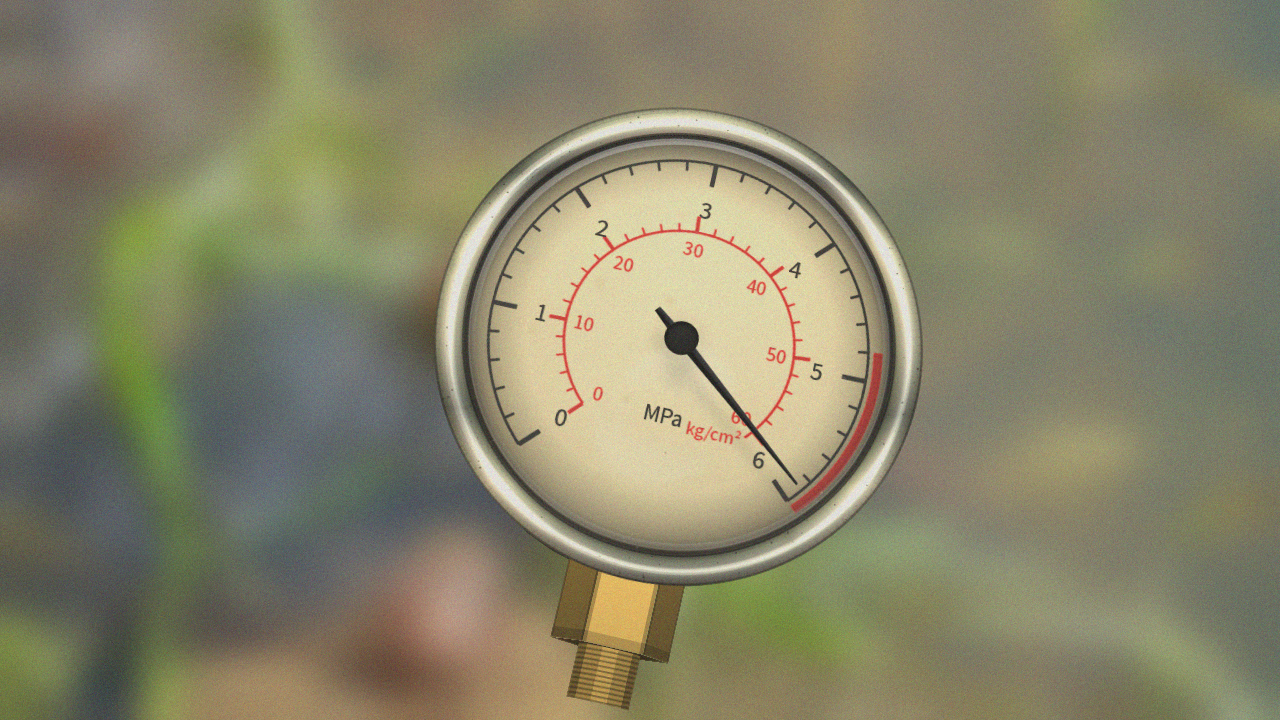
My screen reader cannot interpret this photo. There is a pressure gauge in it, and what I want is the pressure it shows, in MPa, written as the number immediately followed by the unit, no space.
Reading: 5.9MPa
